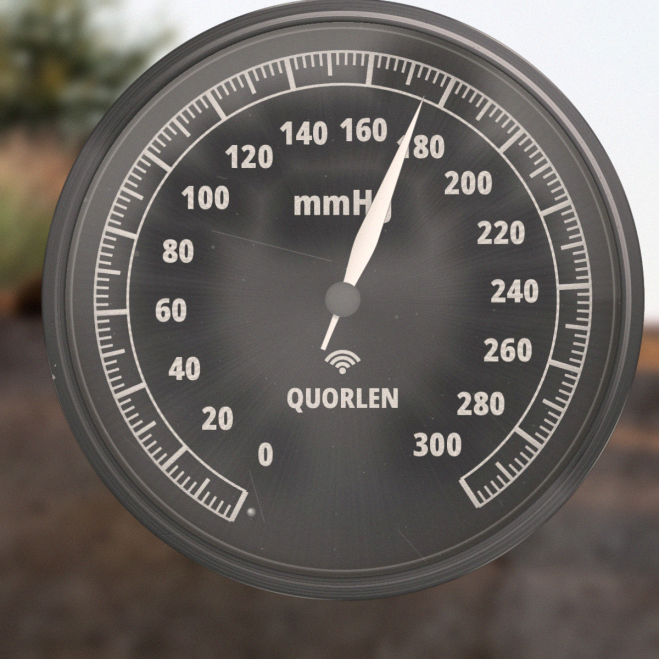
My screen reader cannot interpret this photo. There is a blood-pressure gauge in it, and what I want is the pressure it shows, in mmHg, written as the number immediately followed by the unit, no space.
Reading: 175mmHg
